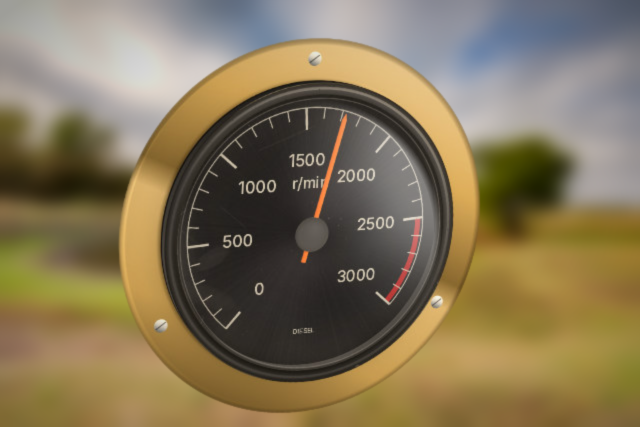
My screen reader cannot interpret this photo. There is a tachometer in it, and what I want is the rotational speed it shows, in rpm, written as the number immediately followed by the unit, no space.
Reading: 1700rpm
